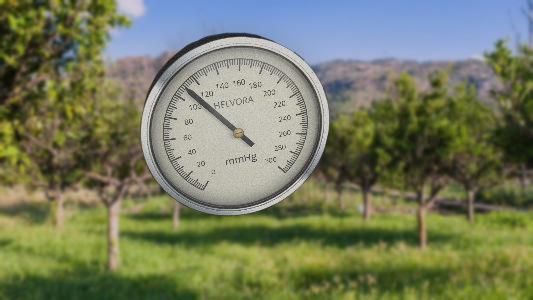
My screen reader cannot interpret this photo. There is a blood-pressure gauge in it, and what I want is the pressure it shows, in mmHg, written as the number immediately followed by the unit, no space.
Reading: 110mmHg
